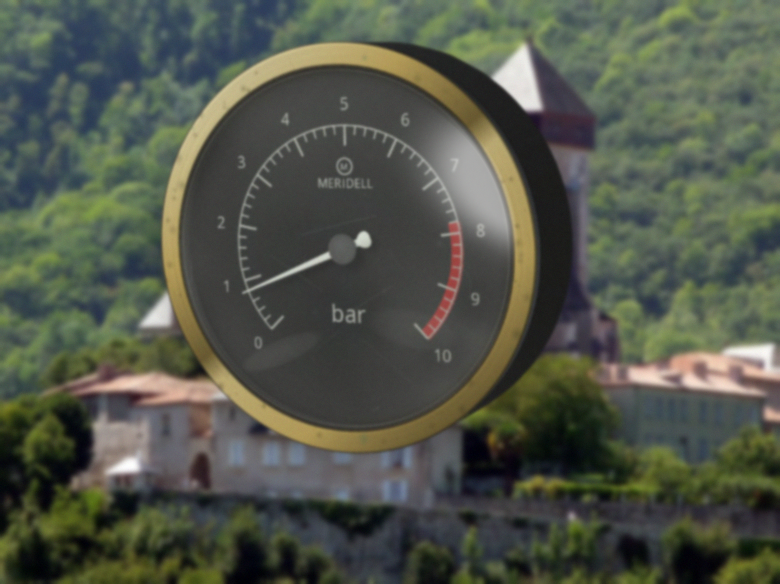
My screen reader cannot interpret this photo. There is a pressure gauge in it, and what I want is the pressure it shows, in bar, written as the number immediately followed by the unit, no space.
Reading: 0.8bar
